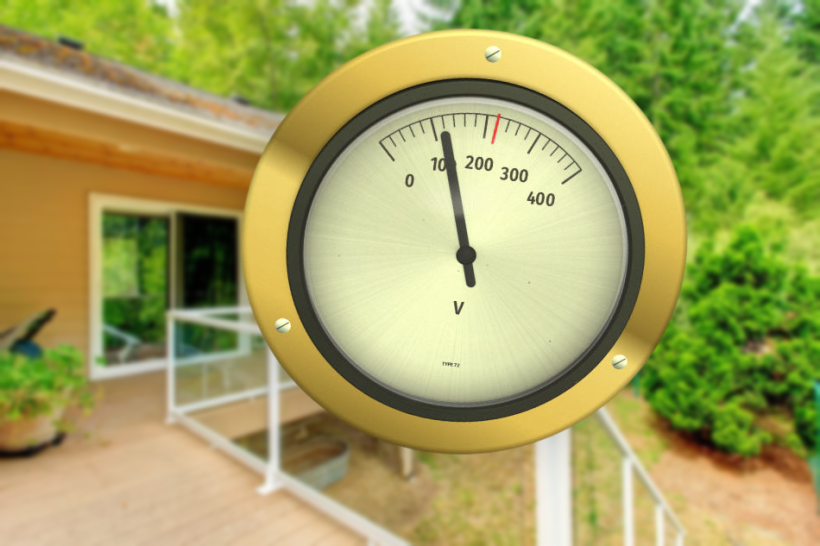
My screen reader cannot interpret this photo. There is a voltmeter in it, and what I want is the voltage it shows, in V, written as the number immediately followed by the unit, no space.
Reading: 120V
